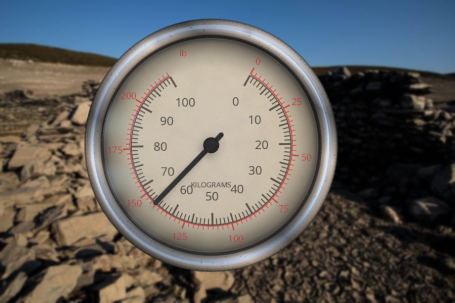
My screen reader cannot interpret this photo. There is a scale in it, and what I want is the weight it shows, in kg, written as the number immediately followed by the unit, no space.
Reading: 65kg
